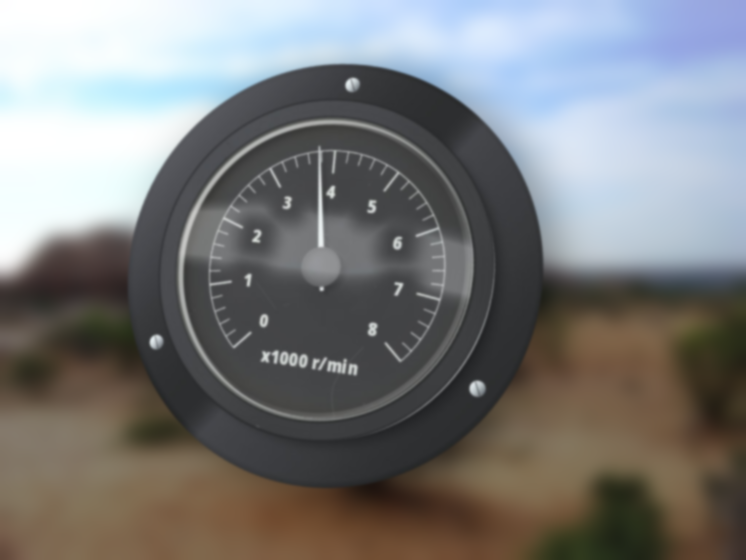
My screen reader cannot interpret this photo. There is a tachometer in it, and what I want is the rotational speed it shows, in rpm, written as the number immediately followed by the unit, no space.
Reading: 3800rpm
